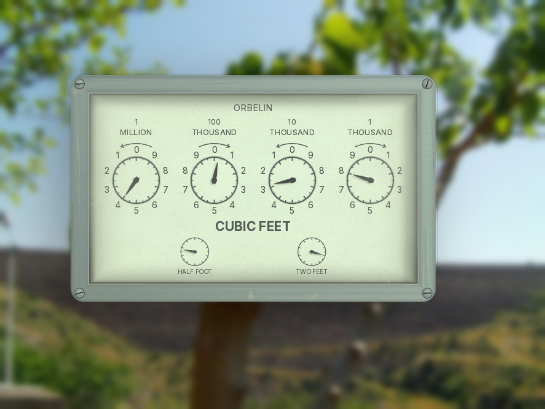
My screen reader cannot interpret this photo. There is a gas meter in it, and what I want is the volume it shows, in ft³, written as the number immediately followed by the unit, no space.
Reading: 402800ft³
